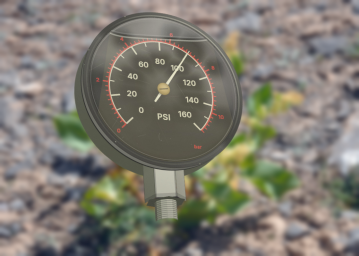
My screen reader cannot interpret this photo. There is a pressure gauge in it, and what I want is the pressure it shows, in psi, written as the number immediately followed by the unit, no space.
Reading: 100psi
